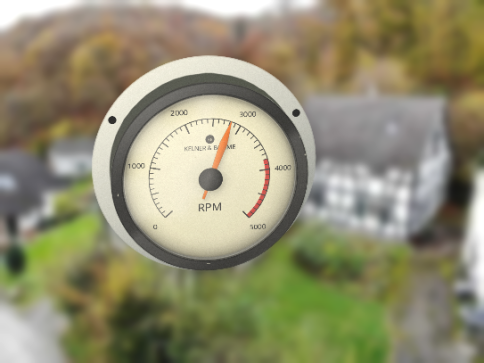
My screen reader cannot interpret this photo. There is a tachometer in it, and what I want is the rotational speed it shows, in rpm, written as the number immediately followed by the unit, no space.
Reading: 2800rpm
